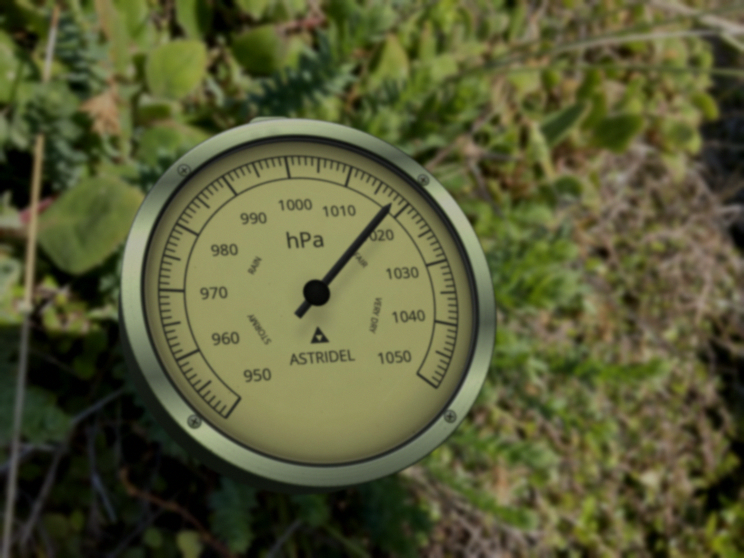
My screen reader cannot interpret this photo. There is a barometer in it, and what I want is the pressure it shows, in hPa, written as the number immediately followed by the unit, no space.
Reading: 1018hPa
